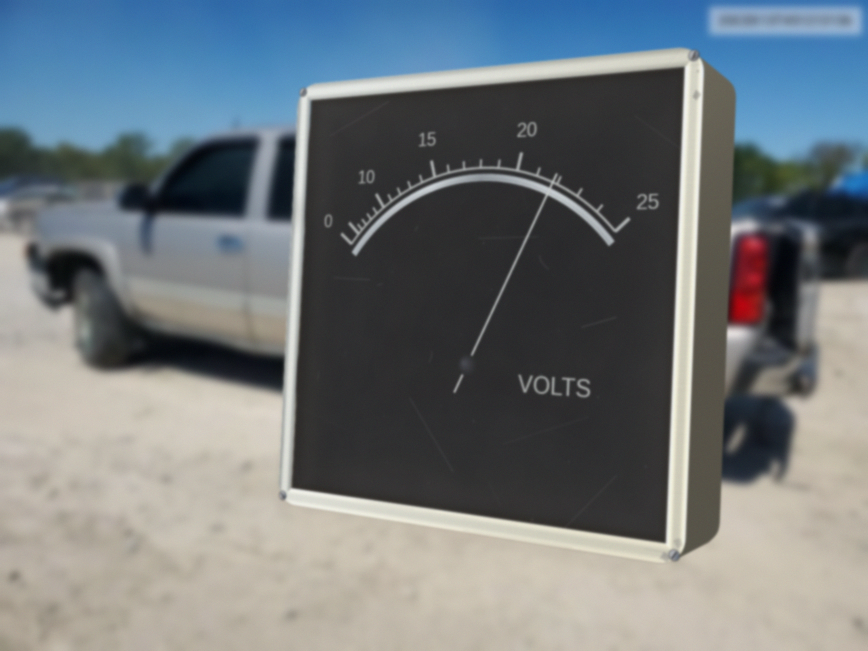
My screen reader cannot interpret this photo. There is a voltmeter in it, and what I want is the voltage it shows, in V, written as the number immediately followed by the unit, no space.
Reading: 22V
